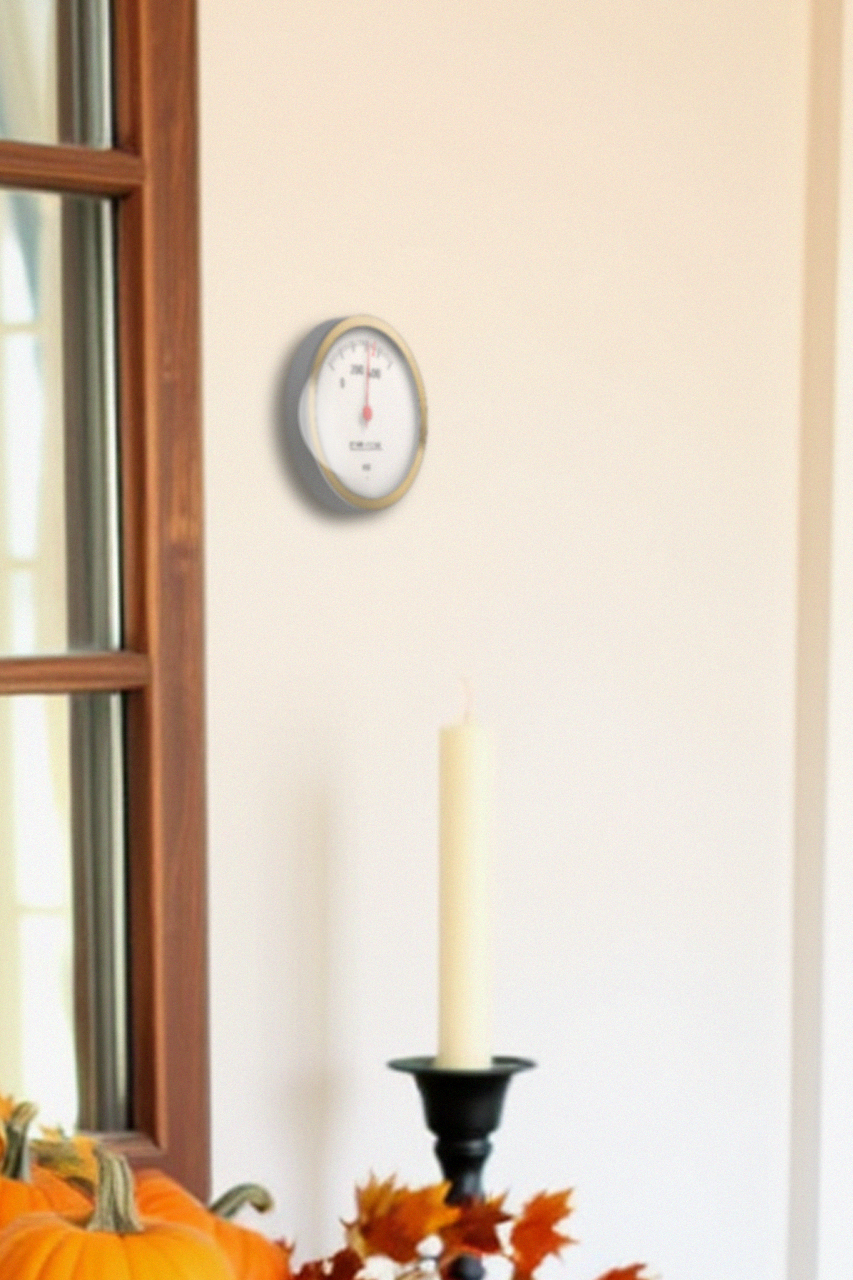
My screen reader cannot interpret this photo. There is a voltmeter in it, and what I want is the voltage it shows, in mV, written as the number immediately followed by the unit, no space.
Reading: 300mV
